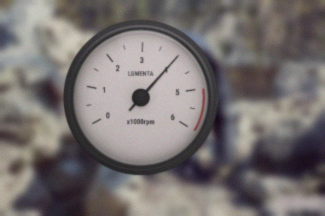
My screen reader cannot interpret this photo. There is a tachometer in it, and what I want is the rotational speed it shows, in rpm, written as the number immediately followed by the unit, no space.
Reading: 4000rpm
